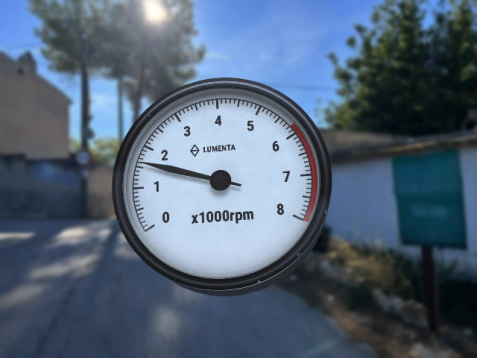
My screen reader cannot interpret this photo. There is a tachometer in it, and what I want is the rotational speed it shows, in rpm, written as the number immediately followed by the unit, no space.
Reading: 1600rpm
